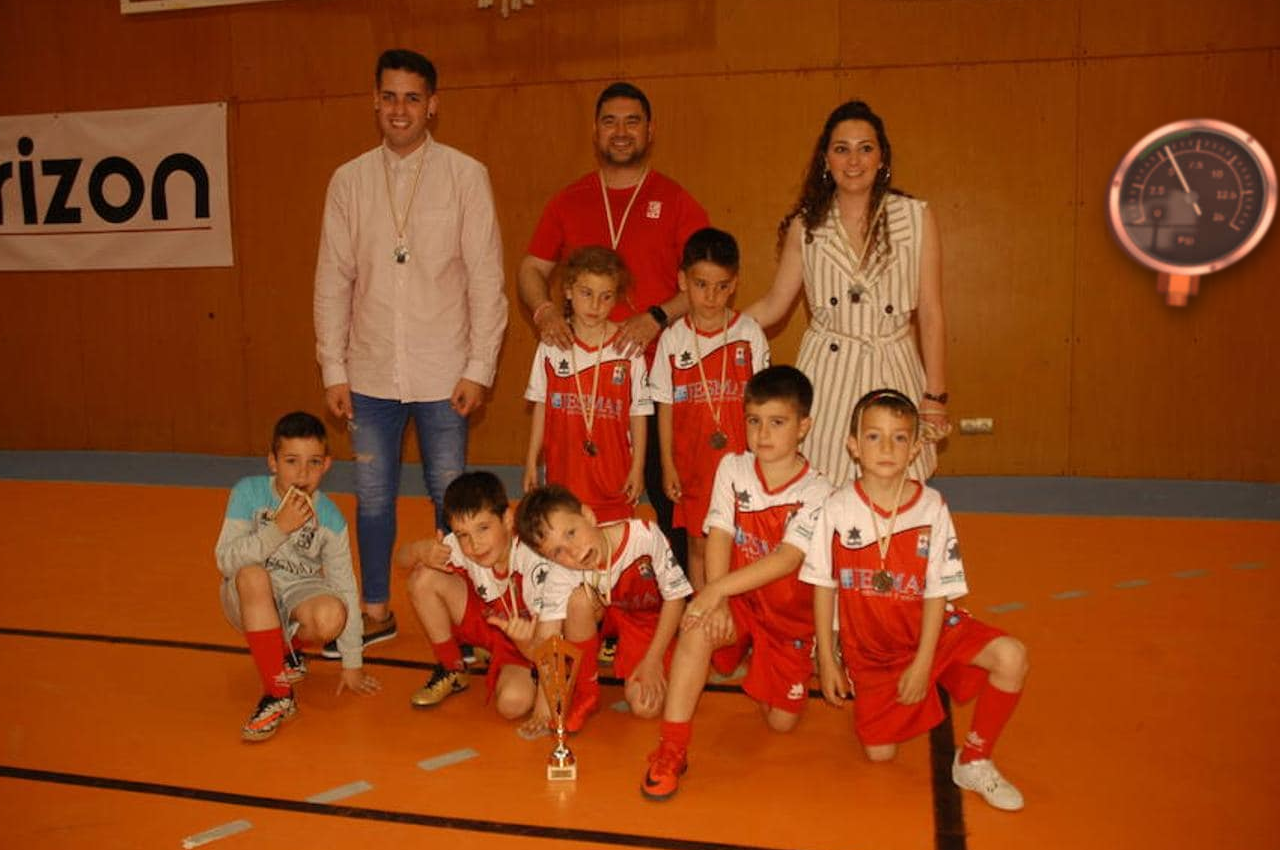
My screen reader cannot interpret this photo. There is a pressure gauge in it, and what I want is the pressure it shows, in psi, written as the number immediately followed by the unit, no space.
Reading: 5.5psi
